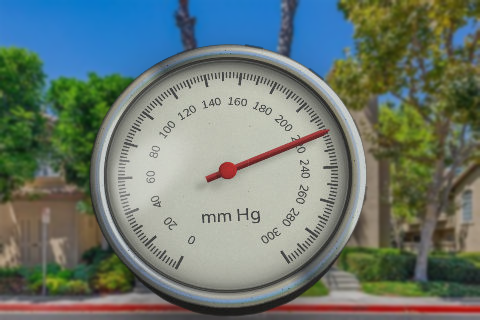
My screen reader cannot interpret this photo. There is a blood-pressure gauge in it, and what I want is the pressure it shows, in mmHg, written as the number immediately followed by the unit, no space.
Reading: 220mmHg
